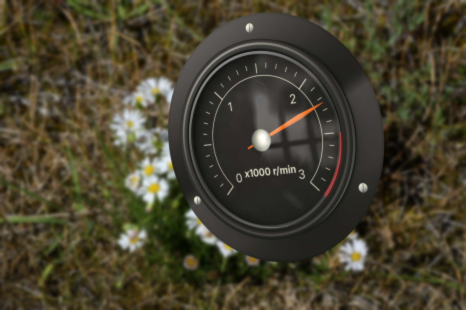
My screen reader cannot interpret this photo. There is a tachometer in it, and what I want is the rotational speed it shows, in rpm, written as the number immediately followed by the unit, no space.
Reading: 2250rpm
